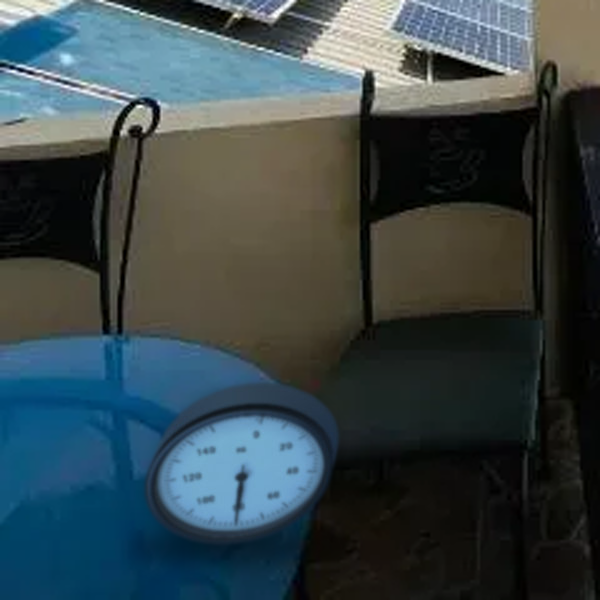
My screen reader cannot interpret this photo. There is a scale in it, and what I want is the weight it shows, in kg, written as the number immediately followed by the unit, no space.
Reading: 80kg
